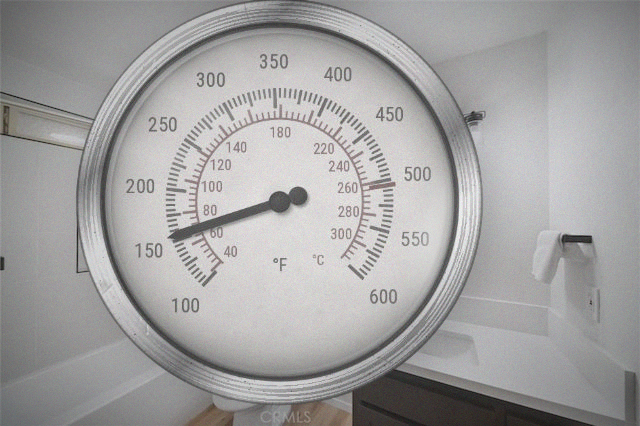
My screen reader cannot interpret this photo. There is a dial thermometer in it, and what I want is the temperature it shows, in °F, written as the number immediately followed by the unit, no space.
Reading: 155°F
